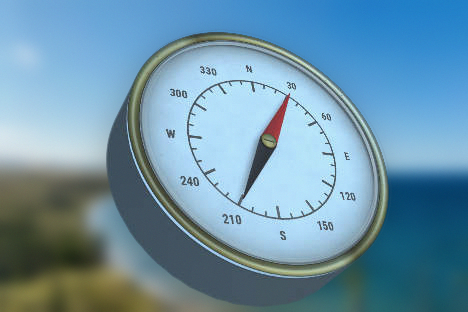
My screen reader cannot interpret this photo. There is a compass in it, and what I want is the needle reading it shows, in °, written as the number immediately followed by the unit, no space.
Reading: 30°
